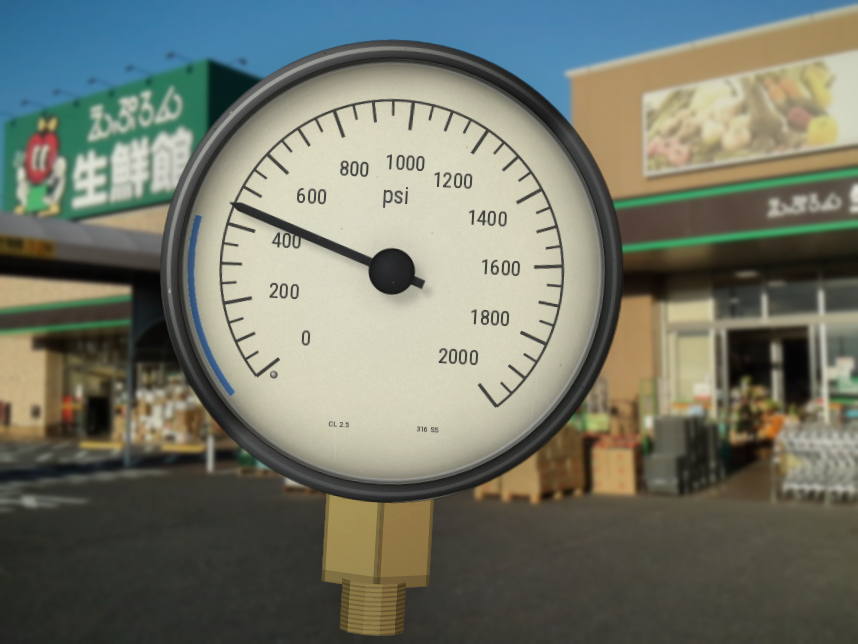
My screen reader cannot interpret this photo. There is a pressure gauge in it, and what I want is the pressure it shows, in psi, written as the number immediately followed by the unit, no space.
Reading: 450psi
